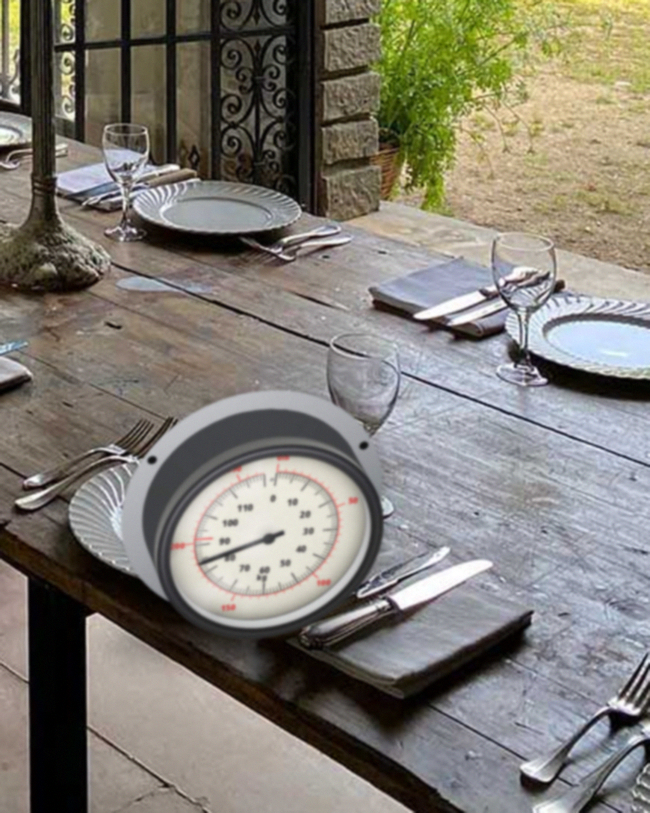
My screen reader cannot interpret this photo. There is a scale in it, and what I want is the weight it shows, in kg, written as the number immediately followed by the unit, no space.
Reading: 85kg
